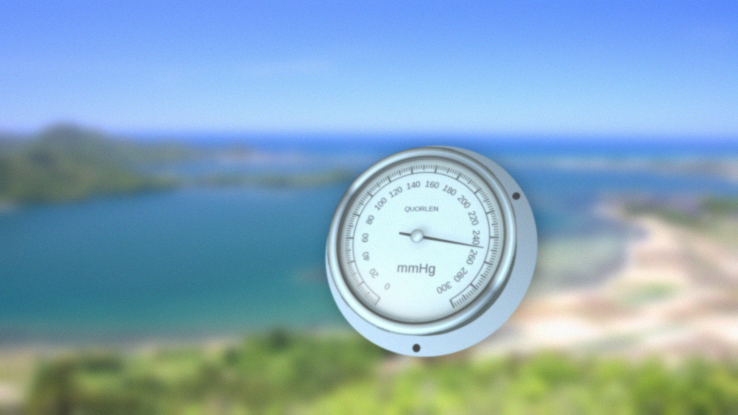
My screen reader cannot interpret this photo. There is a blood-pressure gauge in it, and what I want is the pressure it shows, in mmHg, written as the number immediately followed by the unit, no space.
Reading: 250mmHg
